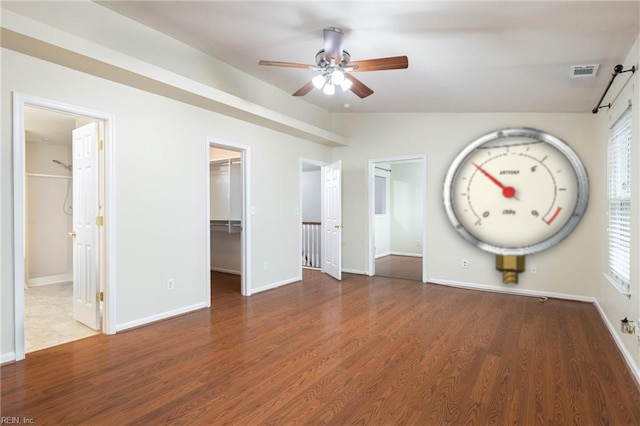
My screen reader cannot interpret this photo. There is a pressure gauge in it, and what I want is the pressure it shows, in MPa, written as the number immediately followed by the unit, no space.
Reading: 2MPa
